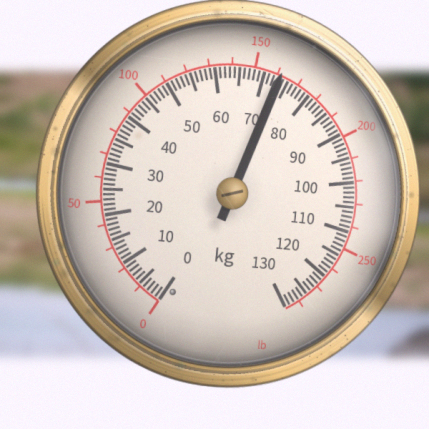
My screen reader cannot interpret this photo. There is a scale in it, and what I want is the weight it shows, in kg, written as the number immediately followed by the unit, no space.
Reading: 73kg
